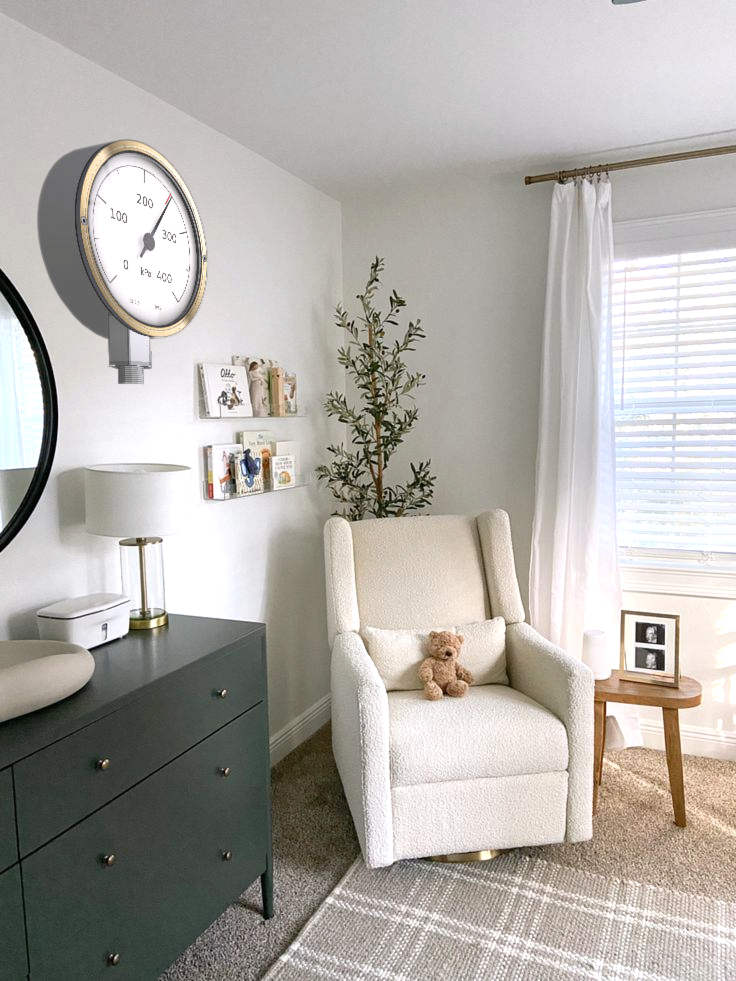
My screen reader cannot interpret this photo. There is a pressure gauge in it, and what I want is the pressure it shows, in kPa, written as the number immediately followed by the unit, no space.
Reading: 250kPa
